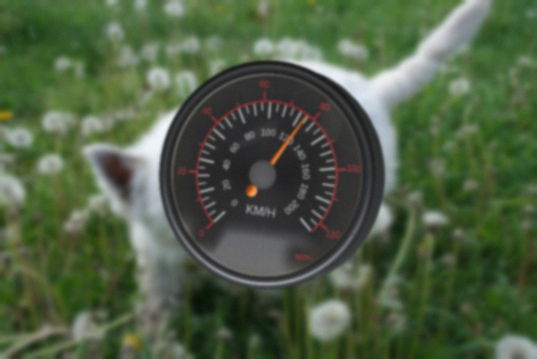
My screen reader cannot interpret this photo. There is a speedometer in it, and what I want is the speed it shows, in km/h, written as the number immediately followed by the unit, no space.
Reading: 125km/h
